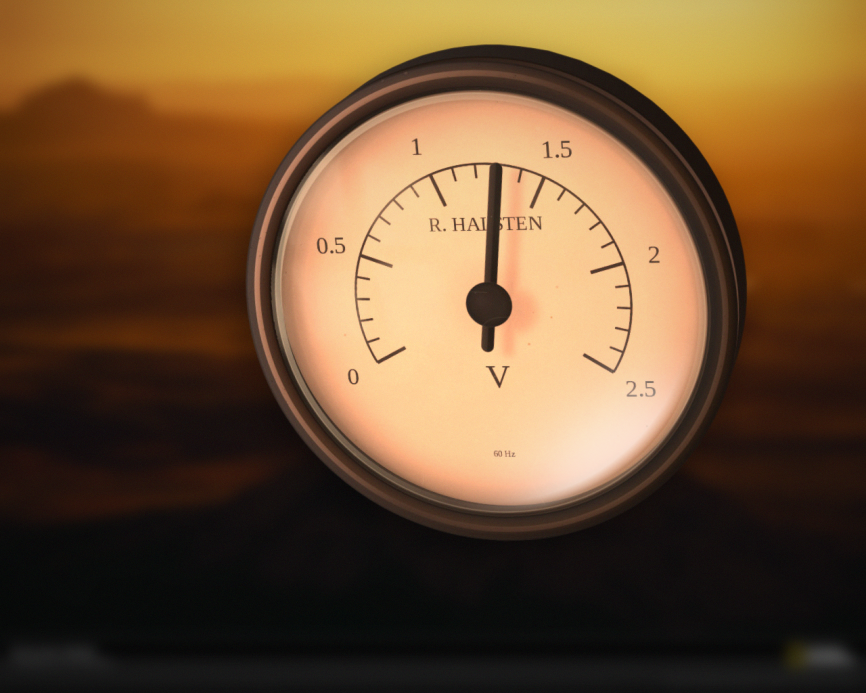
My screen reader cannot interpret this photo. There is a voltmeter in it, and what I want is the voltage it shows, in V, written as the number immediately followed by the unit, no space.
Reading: 1.3V
